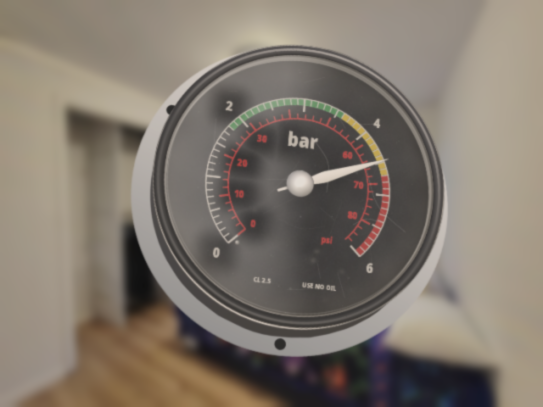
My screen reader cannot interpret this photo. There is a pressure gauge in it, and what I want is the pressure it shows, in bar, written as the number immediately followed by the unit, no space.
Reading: 4.5bar
